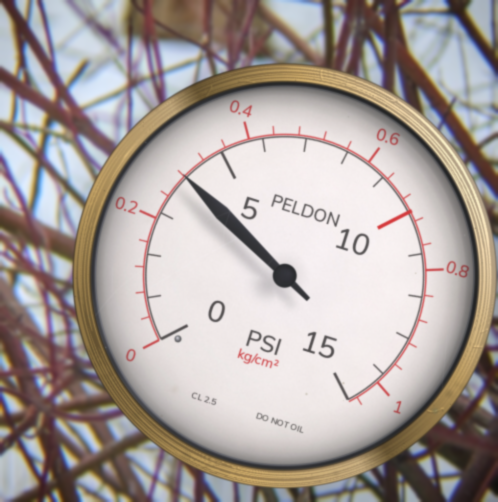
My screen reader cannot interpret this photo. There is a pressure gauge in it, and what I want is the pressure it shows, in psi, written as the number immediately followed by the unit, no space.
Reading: 4psi
